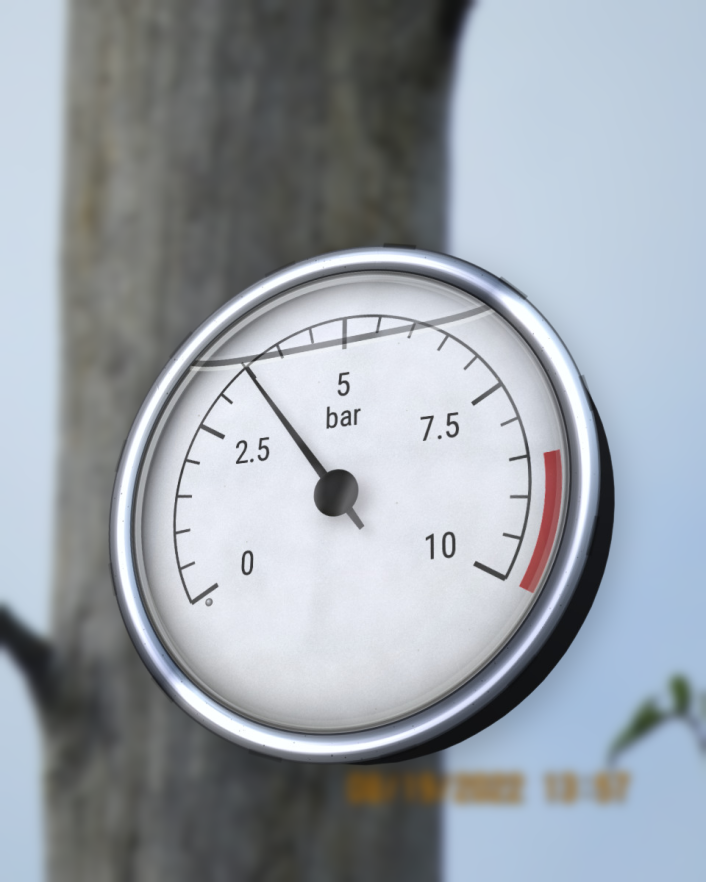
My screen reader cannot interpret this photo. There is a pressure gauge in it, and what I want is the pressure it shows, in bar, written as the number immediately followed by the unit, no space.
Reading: 3.5bar
